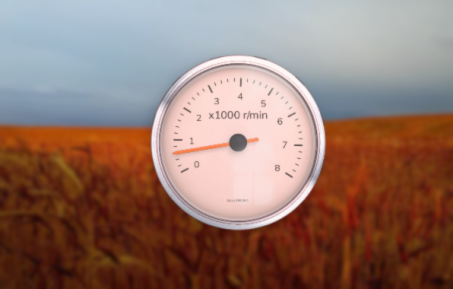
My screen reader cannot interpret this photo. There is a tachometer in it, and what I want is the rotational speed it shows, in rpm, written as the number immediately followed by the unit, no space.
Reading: 600rpm
